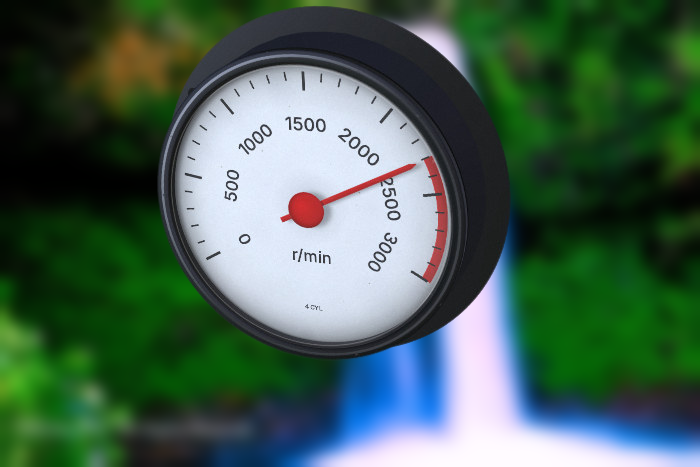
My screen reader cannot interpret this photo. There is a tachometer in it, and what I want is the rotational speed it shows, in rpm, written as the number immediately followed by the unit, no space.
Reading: 2300rpm
